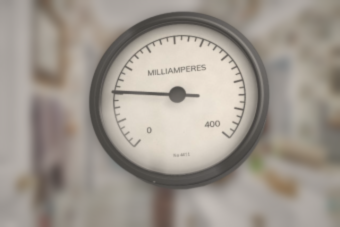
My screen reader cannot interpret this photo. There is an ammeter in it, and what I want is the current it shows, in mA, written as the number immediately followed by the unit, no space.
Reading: 80mA
